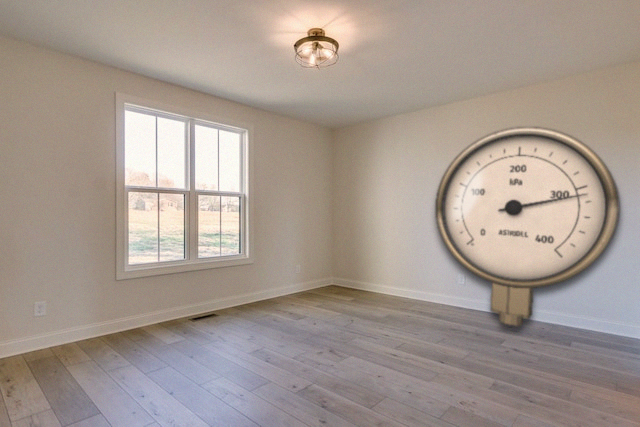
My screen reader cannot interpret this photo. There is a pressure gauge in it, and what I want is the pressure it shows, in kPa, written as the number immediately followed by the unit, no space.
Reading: 310kPa
